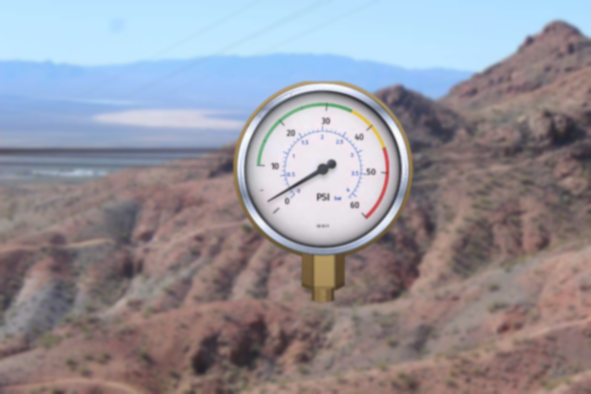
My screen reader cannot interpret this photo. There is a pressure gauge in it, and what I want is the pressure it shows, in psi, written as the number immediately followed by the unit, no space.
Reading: 2.5psi
